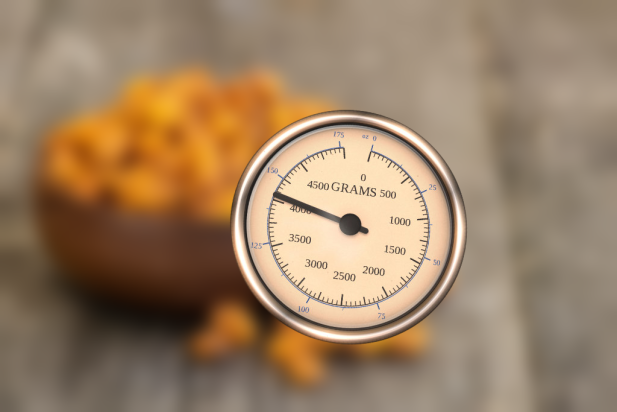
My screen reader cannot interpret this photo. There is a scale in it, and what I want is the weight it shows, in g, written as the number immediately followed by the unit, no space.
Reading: 4050g
